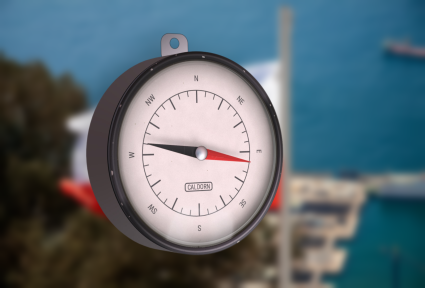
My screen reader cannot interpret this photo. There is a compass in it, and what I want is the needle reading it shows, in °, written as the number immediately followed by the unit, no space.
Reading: 100°
